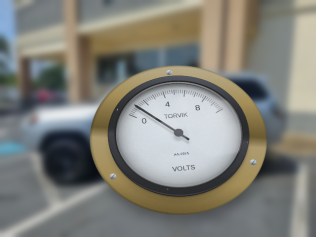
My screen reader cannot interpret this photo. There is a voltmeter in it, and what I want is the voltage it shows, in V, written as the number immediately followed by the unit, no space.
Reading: 1V
